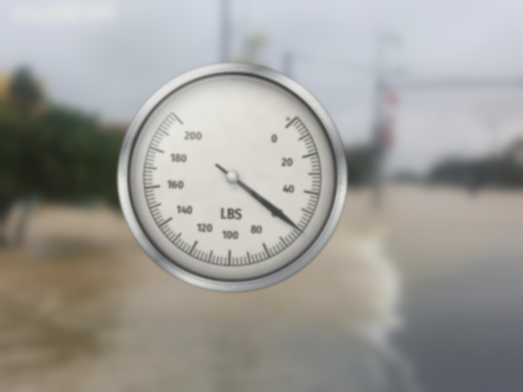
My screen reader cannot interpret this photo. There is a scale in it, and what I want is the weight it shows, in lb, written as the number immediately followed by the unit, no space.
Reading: 60lb
